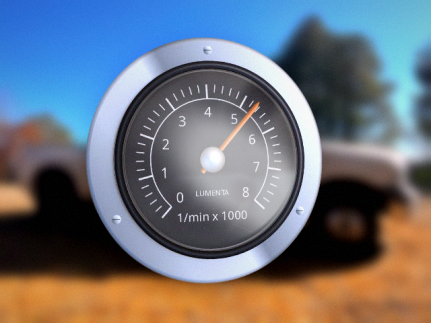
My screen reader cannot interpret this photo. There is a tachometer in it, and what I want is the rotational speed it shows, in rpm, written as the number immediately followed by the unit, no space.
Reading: 5300rpm
